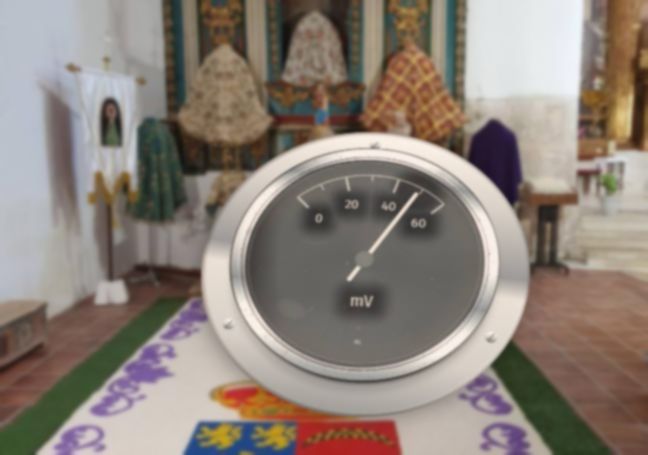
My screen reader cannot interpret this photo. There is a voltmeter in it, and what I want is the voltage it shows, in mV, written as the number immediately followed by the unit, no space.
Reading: 50mV
